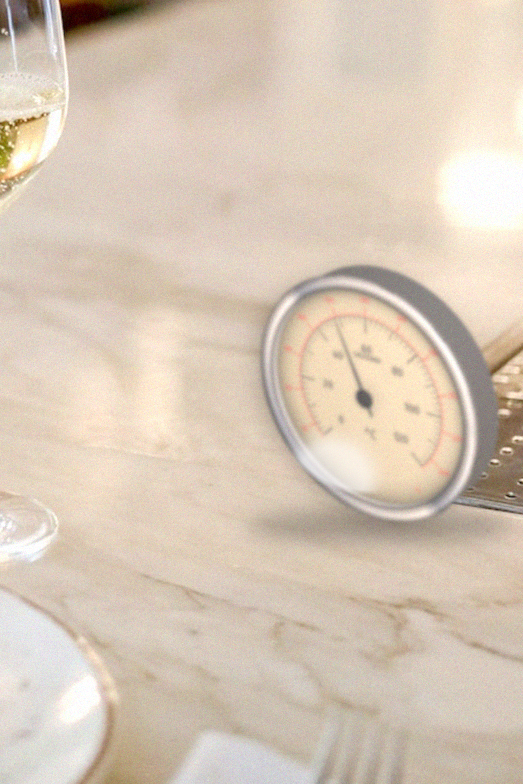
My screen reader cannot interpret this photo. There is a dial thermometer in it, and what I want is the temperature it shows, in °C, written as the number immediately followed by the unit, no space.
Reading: 50°C
